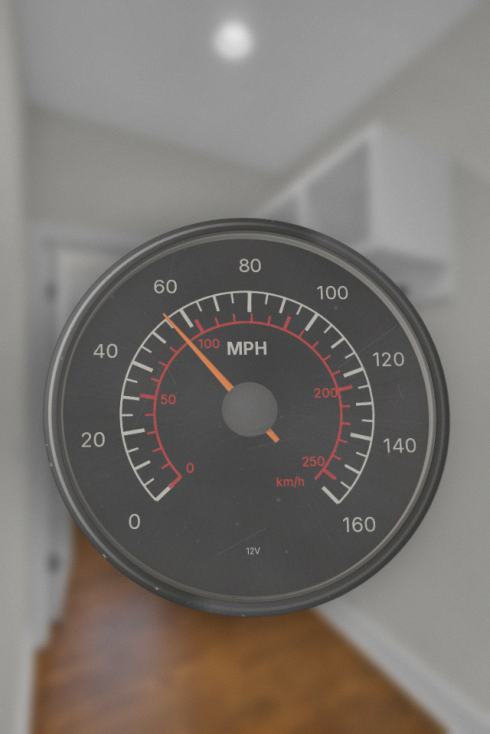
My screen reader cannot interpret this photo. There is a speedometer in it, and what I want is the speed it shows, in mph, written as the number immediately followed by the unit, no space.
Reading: 55mph
